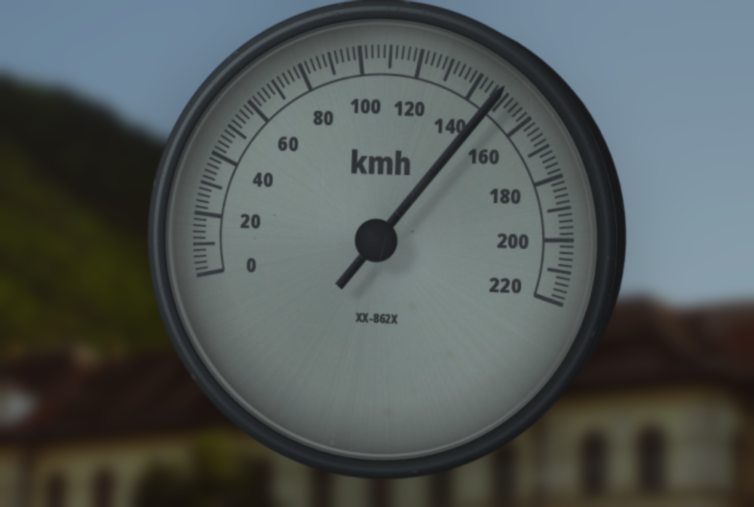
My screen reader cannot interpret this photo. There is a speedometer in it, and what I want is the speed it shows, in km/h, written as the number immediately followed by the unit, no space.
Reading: 148km/h
